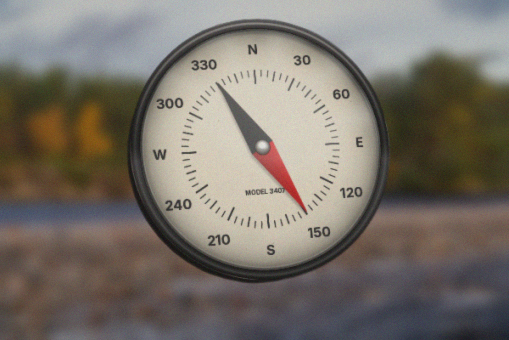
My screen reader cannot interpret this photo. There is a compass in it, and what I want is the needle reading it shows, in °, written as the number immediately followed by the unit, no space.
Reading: 150°
